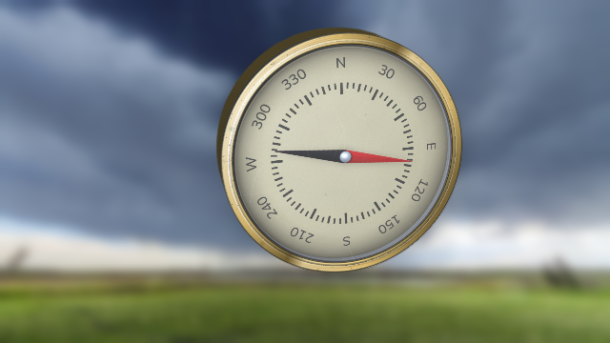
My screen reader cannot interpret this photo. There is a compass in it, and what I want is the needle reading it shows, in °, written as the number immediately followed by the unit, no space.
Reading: 100°
